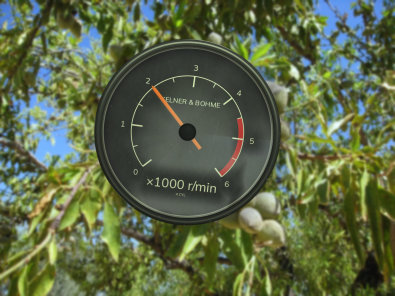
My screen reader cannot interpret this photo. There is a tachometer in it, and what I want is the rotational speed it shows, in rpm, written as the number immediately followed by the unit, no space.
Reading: 2000rpm
